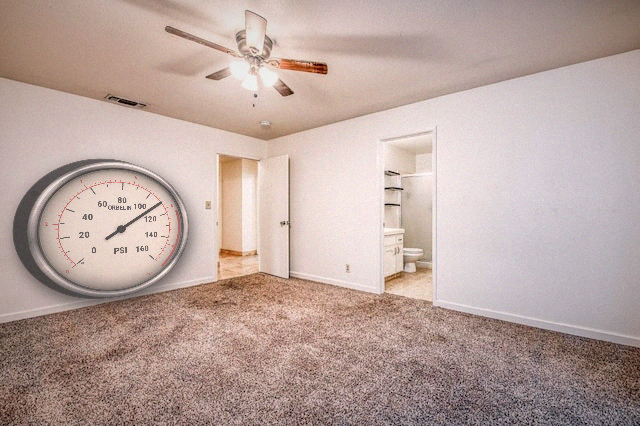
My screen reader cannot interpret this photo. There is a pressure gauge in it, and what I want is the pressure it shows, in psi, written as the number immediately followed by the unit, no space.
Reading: 110psi
